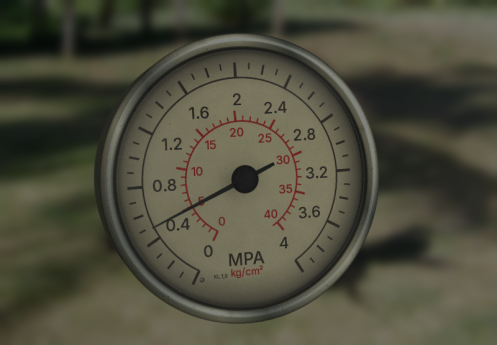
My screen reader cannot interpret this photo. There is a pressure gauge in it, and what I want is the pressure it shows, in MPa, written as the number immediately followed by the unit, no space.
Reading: 0.5MPa
